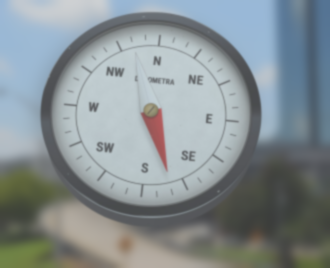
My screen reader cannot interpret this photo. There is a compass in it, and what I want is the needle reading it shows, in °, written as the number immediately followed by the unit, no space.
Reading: 160°
